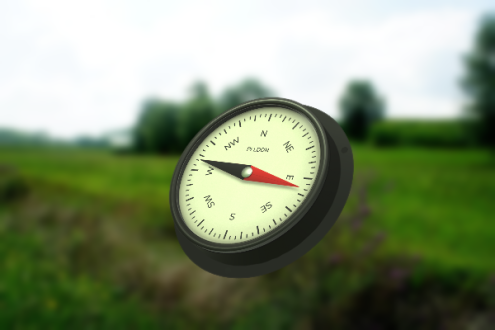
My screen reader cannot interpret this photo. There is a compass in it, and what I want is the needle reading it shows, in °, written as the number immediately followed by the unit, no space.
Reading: 100°
